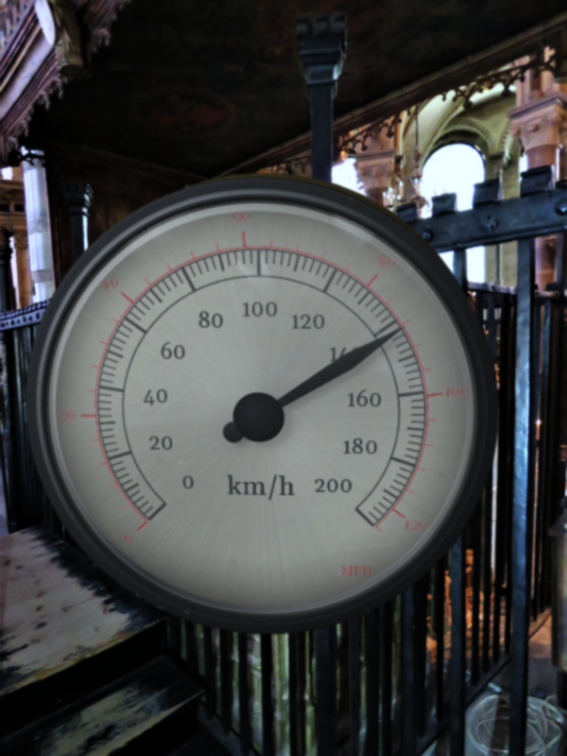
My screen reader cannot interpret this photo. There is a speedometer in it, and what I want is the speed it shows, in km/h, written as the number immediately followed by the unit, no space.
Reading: 142km/h
